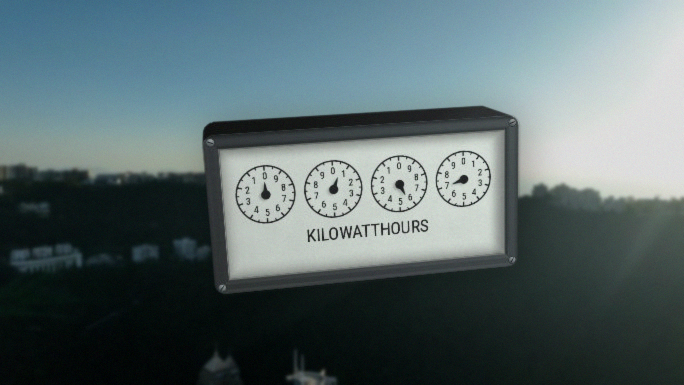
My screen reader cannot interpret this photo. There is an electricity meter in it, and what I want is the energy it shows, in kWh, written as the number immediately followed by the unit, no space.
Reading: 57kWh
